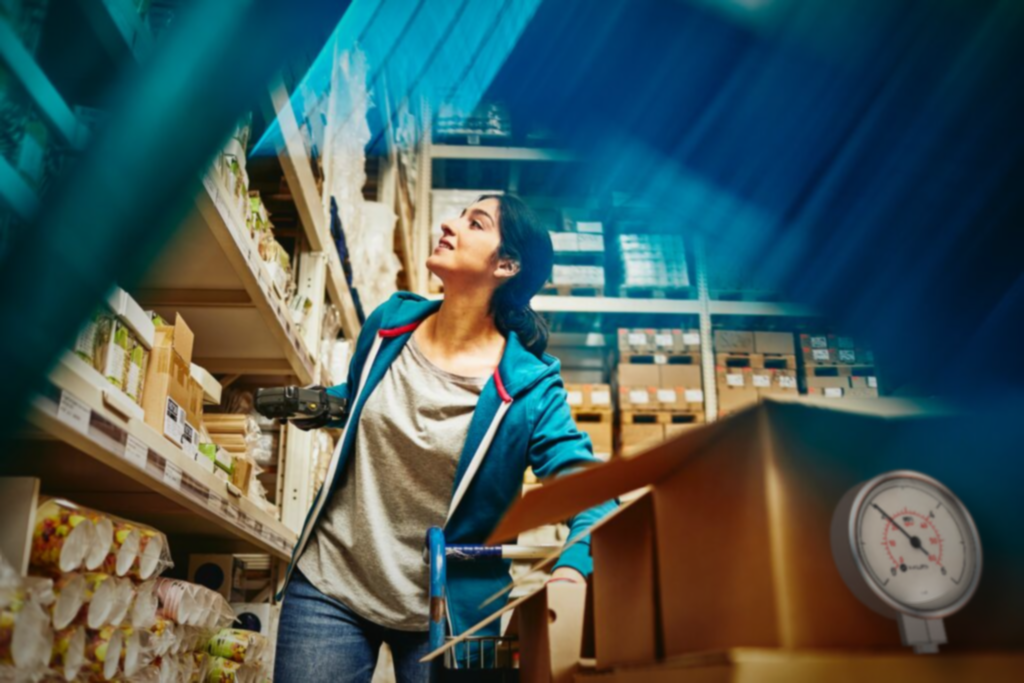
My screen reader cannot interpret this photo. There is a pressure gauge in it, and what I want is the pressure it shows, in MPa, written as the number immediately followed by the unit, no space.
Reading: 2MPa
